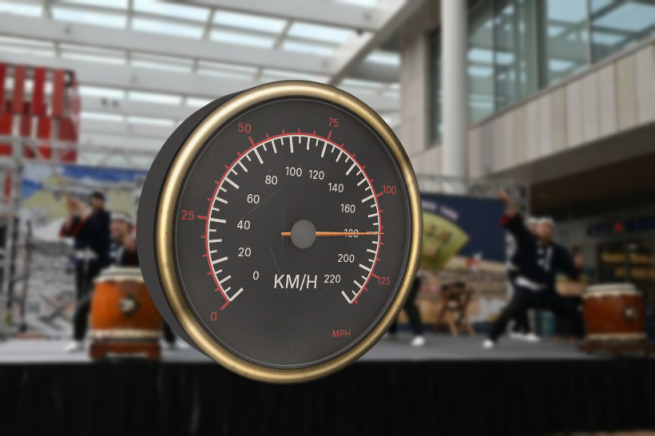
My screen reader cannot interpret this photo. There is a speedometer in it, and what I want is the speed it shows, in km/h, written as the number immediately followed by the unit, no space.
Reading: 180km/h
